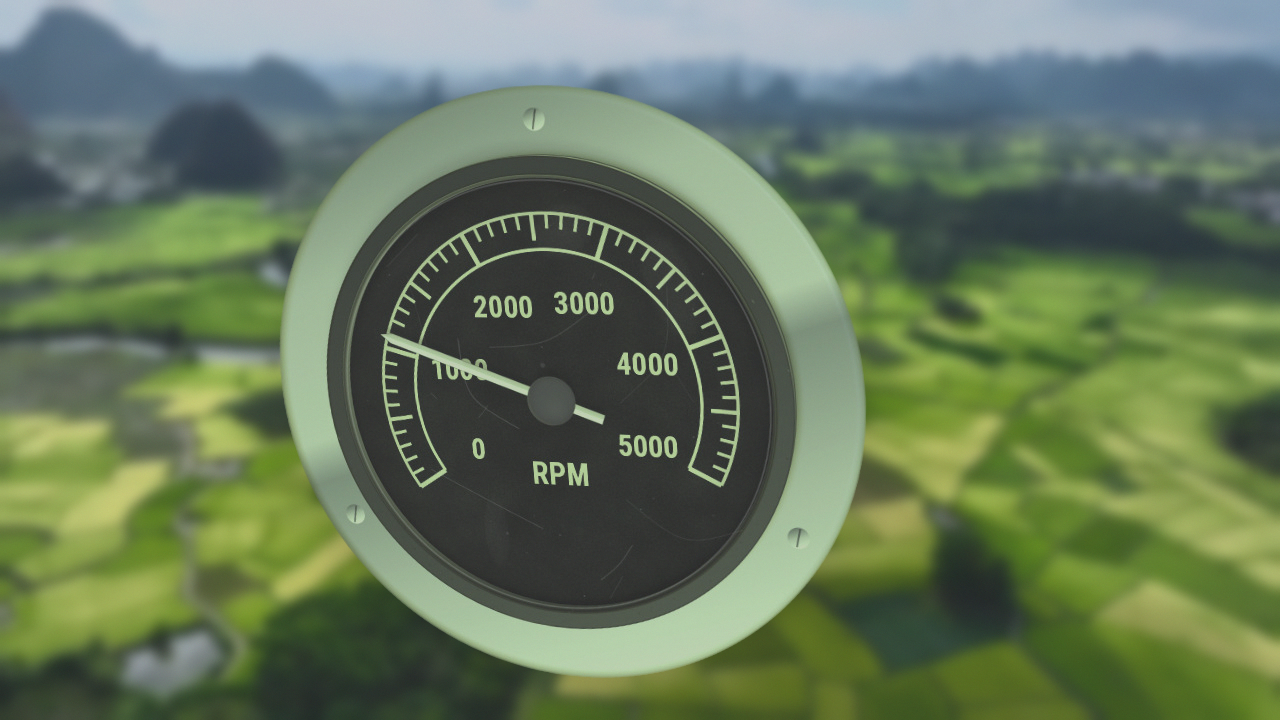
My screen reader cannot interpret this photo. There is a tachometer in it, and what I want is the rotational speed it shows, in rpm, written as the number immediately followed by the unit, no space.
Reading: 1100rpm
